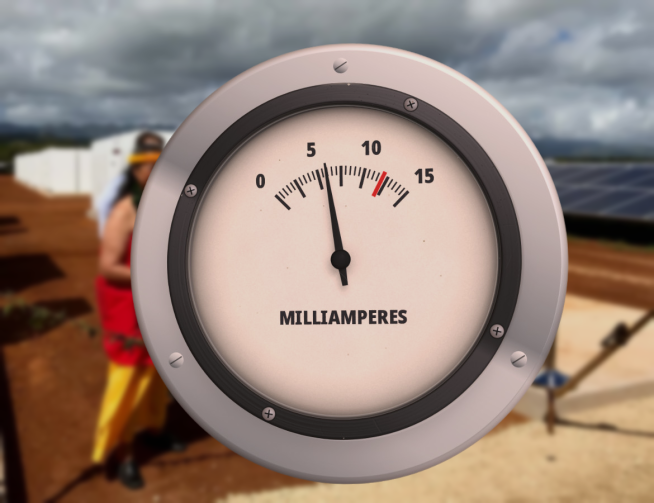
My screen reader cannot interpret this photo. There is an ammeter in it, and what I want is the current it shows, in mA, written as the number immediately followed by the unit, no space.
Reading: 6mA
